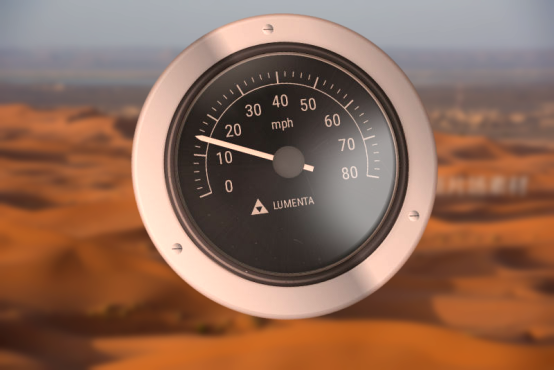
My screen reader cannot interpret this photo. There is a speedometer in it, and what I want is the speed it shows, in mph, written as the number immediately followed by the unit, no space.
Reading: 14mph
